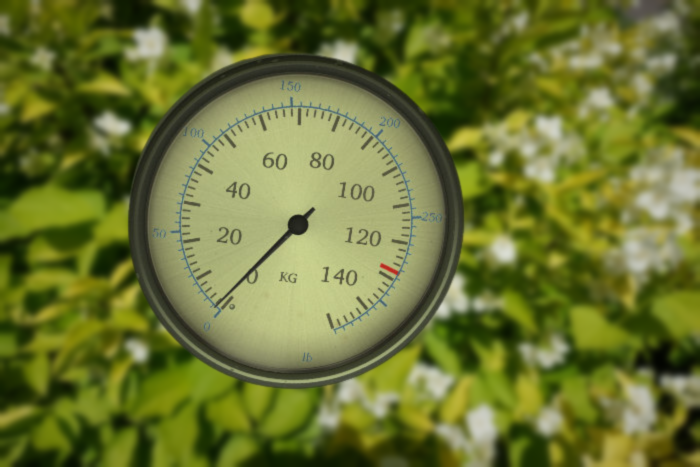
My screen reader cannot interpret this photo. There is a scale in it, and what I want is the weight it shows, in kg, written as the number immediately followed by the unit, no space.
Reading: 2kg
